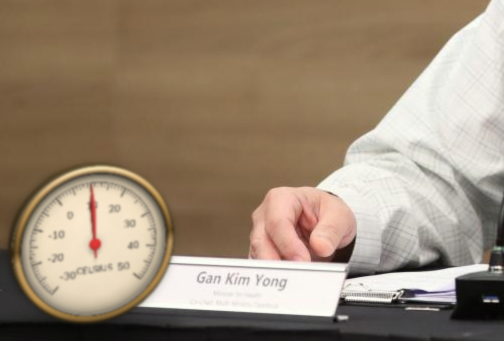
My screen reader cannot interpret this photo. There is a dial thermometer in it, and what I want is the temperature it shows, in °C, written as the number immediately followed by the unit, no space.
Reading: 10°C
